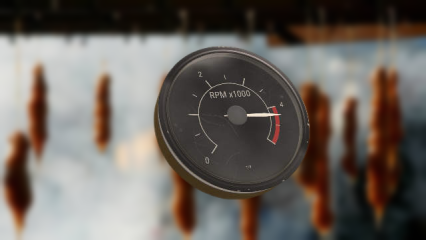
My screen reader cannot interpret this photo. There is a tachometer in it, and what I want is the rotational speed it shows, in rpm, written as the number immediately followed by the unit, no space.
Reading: 4250rpm
